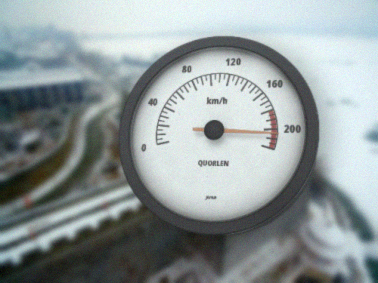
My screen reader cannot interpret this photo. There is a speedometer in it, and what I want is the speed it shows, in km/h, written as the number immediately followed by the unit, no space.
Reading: 205km/h
